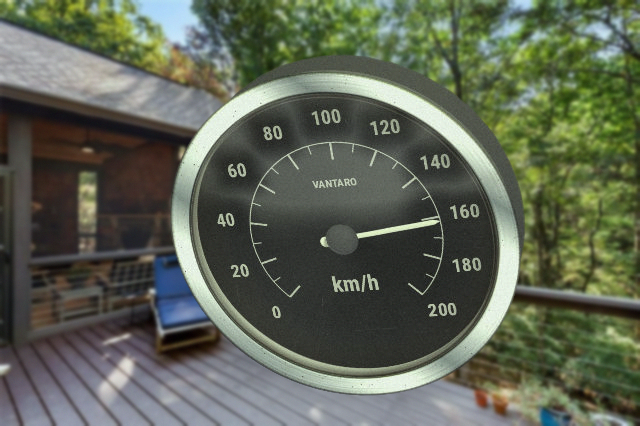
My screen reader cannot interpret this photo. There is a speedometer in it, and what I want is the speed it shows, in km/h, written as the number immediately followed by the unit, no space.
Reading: 160km/h
